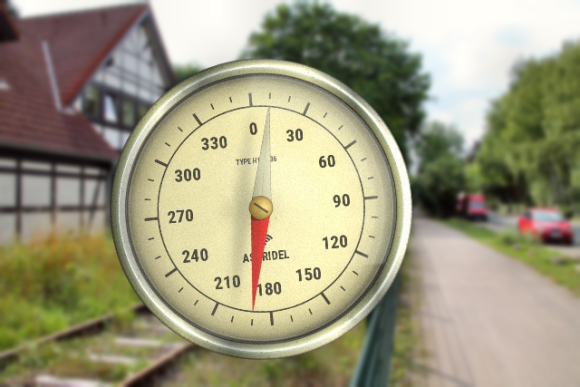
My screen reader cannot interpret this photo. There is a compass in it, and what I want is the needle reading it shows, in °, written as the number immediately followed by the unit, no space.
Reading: 190°
